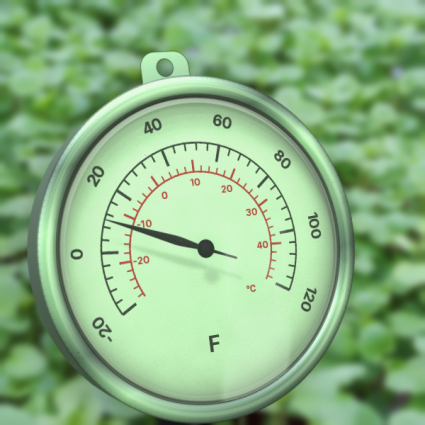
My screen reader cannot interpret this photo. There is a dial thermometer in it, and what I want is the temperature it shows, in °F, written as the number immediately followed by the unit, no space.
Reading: 10°F
